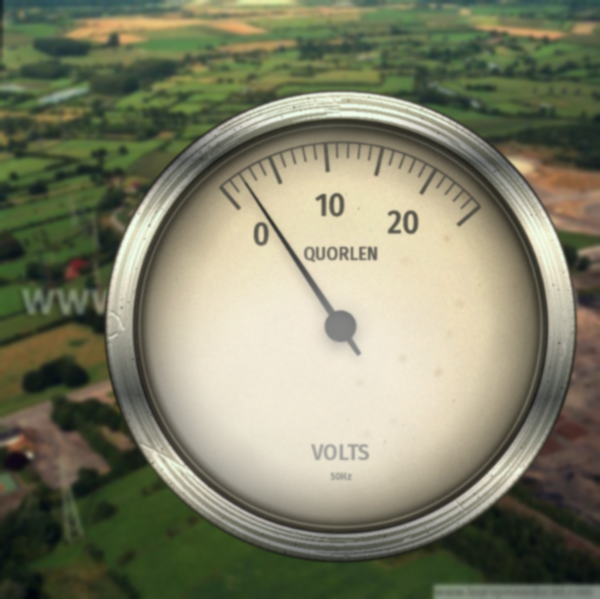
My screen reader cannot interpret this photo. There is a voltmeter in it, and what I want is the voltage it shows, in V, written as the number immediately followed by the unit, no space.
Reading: 2V
